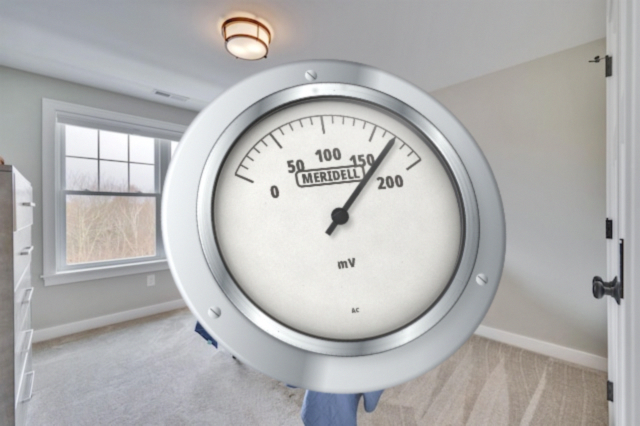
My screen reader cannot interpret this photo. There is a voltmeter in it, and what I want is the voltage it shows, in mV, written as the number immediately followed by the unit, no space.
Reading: 170mV
